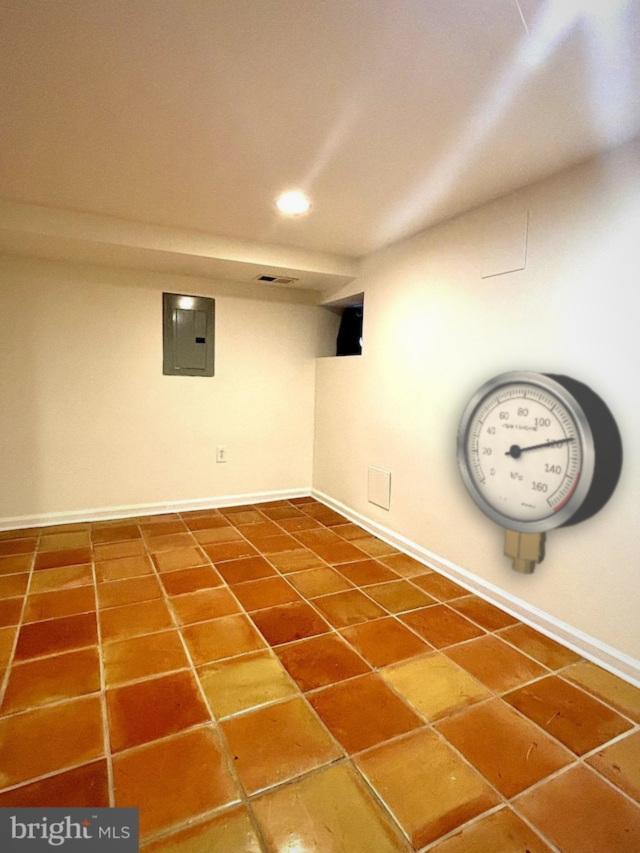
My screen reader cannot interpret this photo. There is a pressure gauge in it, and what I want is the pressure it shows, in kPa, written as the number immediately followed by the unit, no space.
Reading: 120kPa
